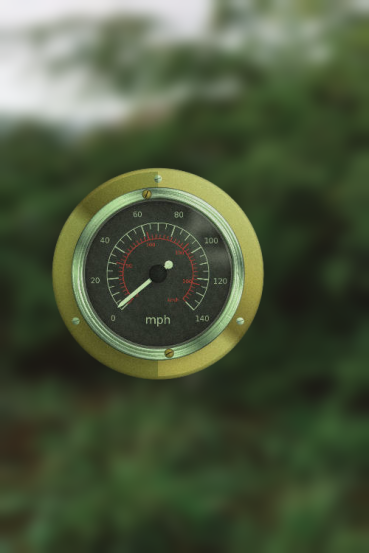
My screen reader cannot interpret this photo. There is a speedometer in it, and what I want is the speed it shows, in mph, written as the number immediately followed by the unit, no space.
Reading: 2.5mph
